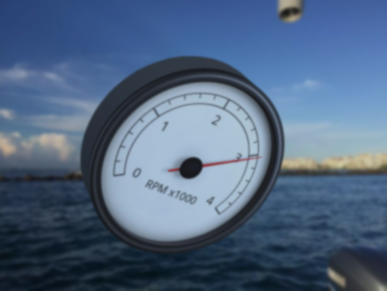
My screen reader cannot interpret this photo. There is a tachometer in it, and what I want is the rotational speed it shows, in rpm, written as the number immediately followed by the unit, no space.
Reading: 3000rpm
